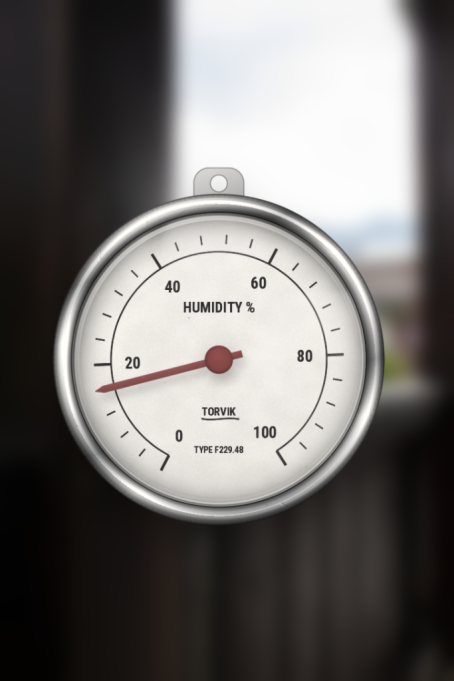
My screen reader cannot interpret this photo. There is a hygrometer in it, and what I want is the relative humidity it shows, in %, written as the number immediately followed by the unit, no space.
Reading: 16%
